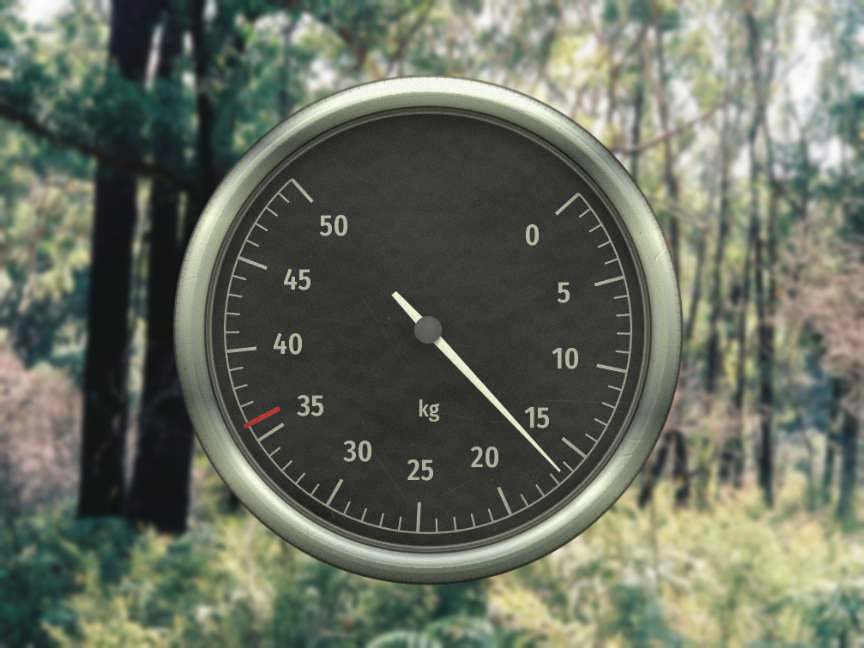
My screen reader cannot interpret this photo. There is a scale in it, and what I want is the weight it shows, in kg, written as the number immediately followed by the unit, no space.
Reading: 16.5kg
